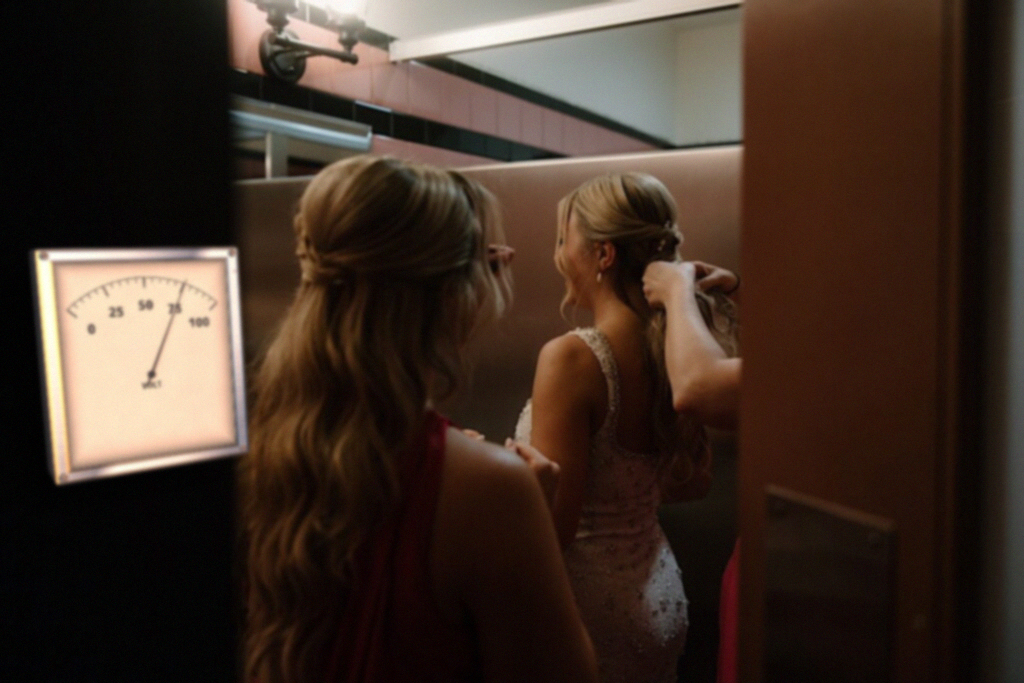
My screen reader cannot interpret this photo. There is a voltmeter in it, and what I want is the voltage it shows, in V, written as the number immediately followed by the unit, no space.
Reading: 75V
